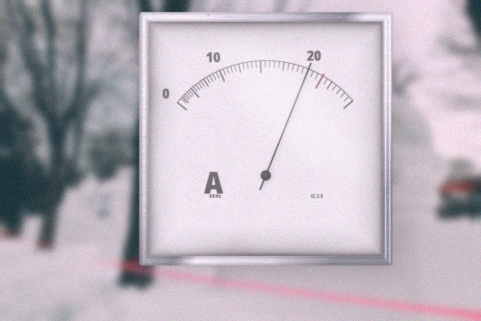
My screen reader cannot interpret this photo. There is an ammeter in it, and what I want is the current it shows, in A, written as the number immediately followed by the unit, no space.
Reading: 20A
